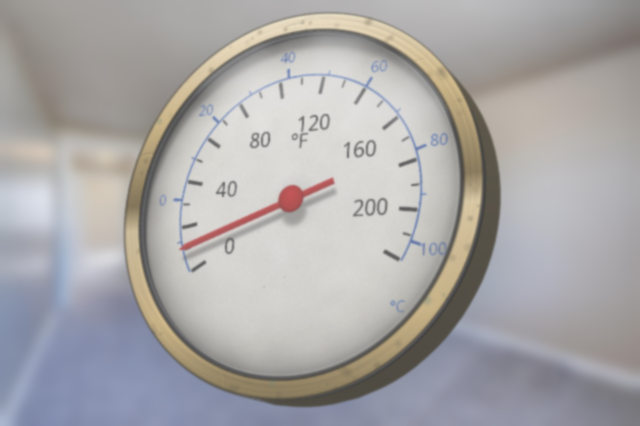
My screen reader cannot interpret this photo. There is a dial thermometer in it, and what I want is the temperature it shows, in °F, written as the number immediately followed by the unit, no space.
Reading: 10°F
